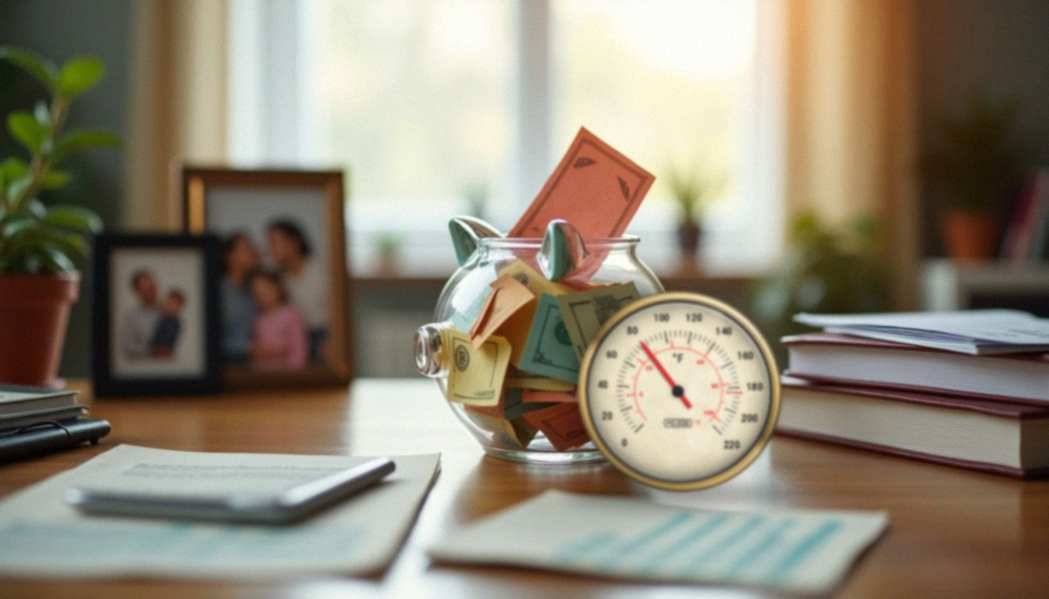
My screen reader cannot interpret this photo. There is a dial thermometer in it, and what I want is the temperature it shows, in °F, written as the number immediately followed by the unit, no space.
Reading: 80°F
